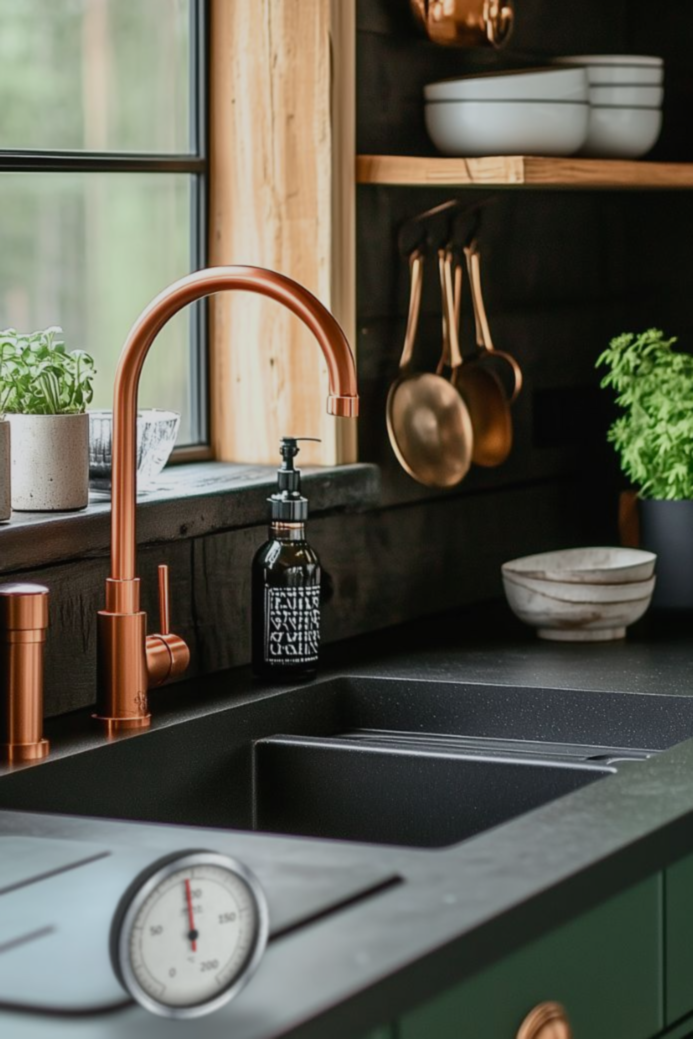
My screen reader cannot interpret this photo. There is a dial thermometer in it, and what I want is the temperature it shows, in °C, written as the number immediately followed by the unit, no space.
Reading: 95°C
